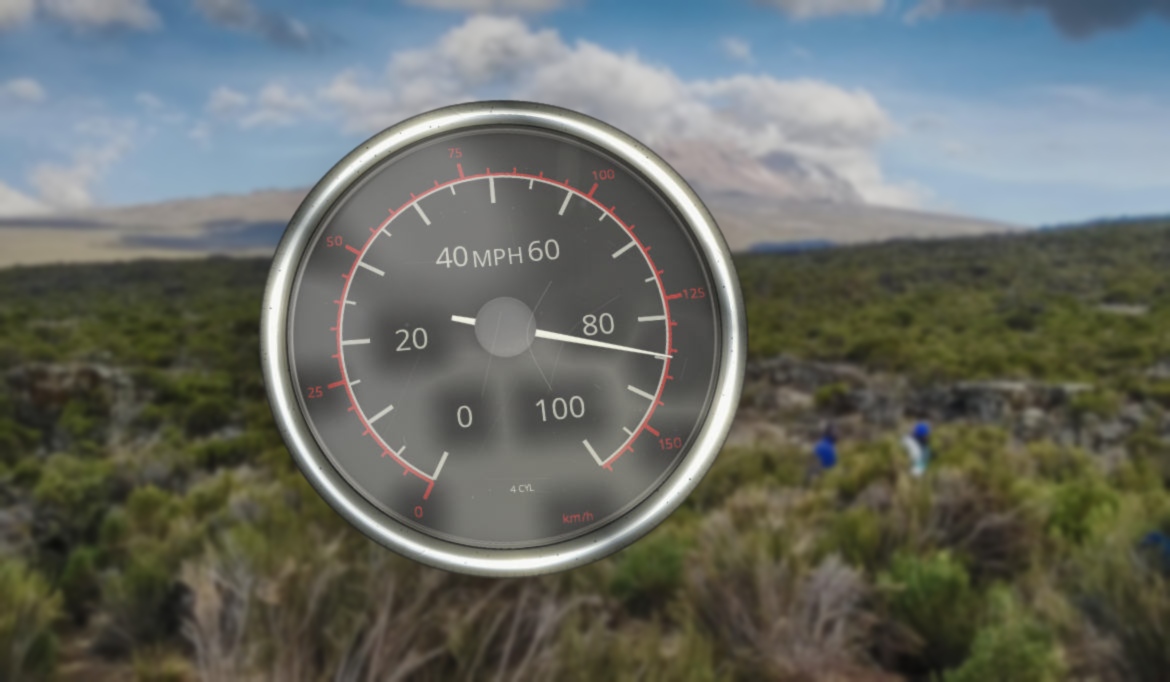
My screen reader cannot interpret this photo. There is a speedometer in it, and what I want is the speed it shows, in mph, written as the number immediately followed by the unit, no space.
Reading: 85mph
